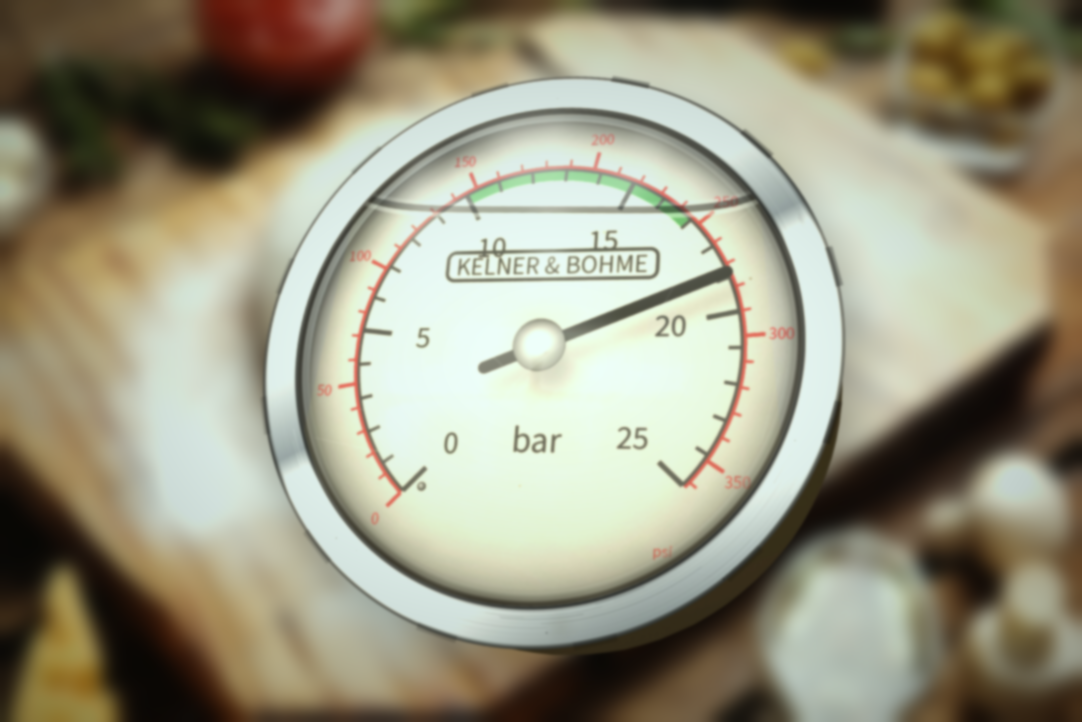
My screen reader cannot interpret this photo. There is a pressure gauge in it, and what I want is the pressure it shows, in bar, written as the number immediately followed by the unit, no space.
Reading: 19bar
